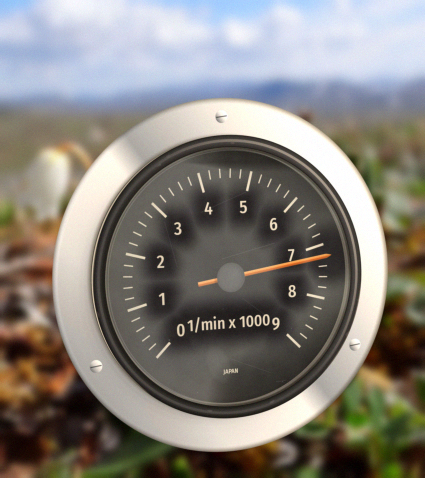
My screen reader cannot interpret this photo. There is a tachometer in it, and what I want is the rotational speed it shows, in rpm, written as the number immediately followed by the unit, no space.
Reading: 7200rpm
